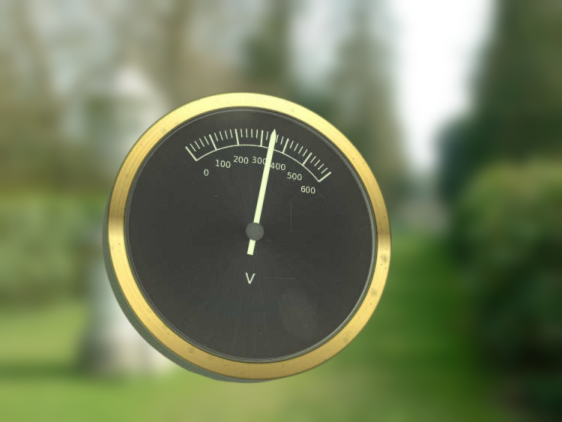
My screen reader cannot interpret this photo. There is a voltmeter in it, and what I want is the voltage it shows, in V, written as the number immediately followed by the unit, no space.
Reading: 340V
